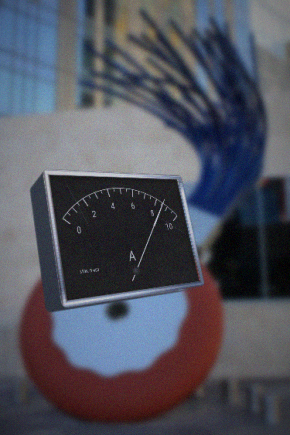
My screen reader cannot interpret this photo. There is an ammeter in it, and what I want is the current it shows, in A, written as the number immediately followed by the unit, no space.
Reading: 8.5A
